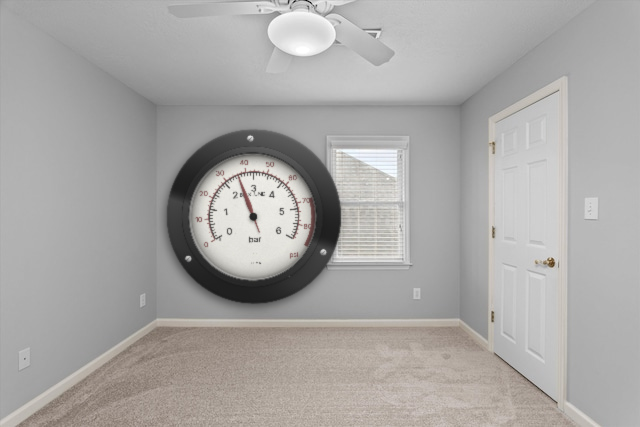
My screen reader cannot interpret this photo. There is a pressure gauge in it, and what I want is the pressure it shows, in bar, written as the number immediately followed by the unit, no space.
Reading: 2.5bar
